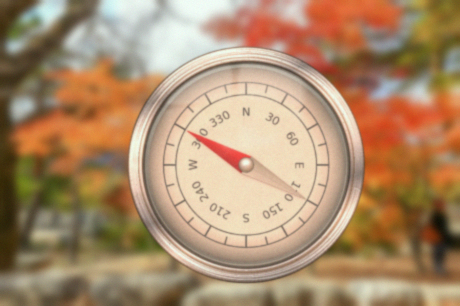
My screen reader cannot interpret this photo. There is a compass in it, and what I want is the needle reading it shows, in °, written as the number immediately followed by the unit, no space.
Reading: 300°
